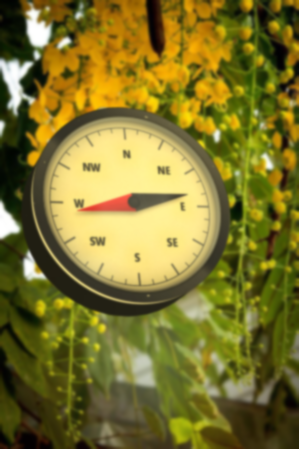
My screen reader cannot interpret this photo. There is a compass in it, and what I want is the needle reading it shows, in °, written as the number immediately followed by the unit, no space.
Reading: 260°
